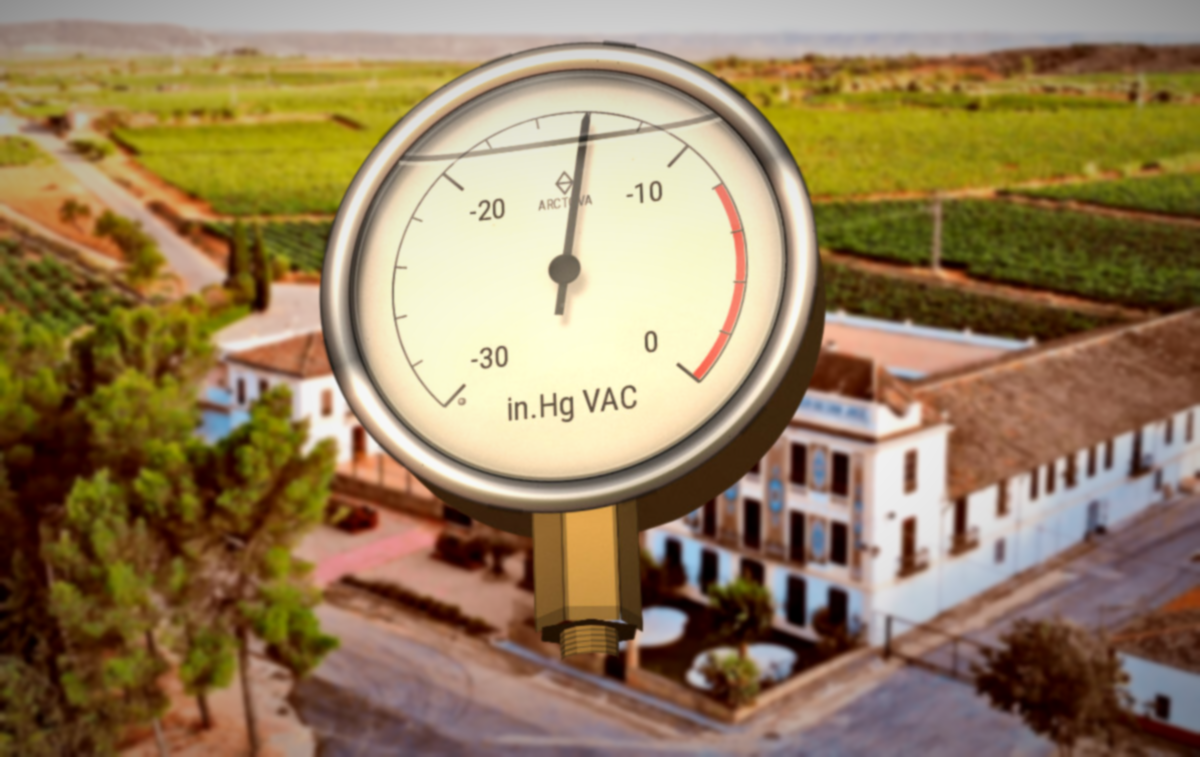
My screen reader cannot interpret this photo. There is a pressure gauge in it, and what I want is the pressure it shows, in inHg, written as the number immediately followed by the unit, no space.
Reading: -14inHg
